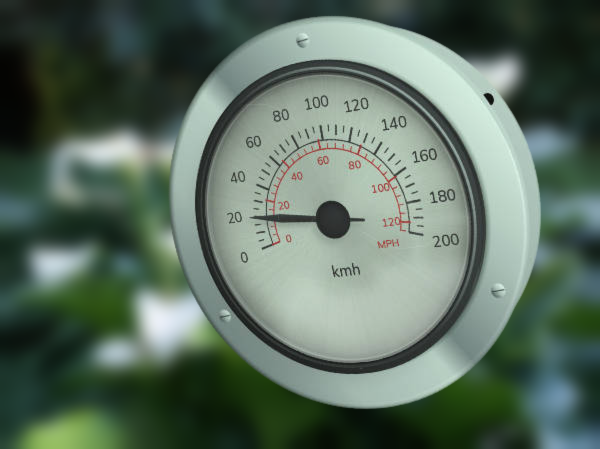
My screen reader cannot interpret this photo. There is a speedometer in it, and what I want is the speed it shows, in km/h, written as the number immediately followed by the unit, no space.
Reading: 20km/h
